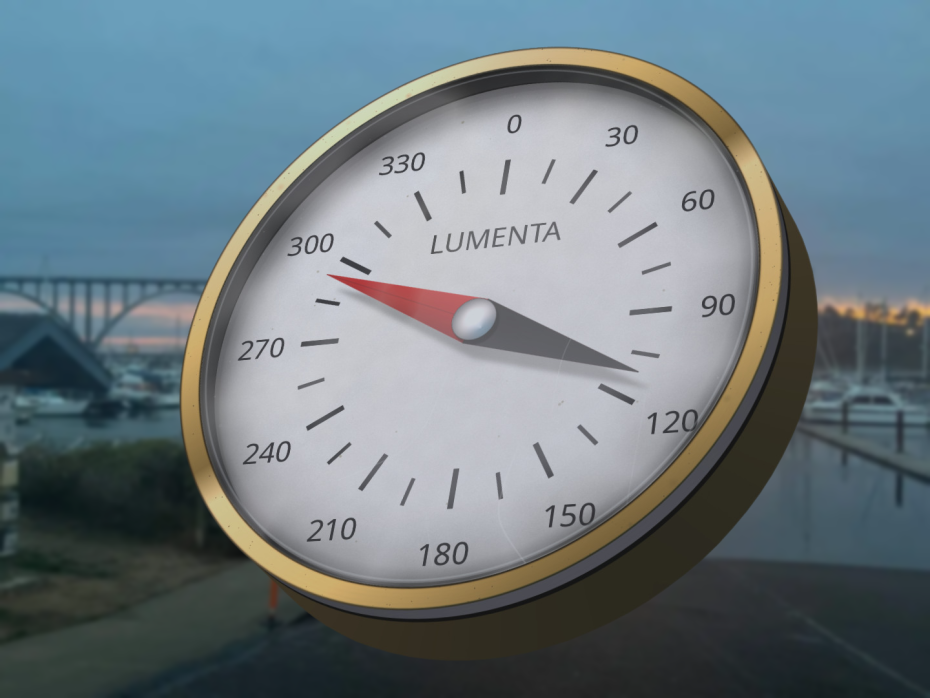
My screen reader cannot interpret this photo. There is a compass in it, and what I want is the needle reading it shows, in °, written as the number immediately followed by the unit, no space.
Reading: 292.5°
